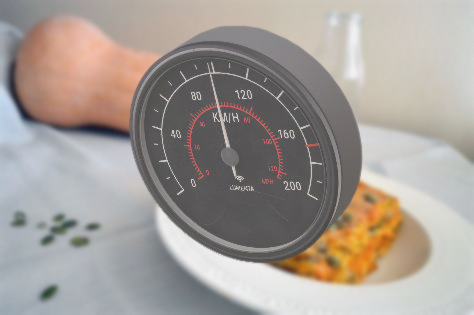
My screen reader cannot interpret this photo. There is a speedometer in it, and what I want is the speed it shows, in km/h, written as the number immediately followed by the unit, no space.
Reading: 100km/h
